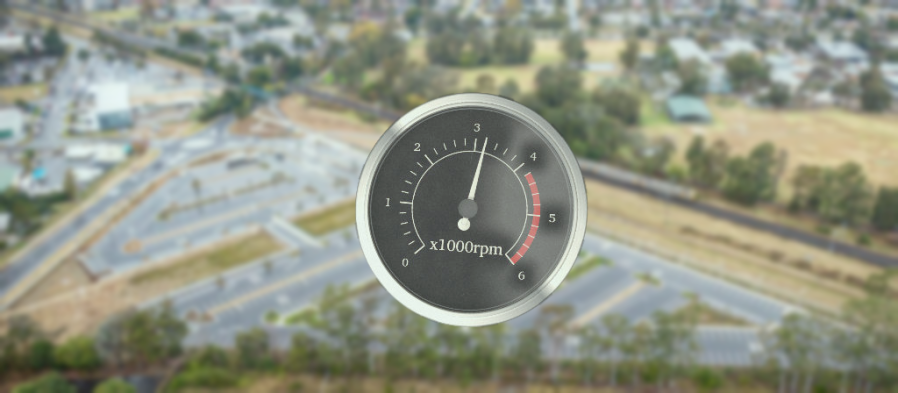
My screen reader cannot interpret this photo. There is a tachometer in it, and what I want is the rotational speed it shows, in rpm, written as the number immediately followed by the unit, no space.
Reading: 3200rpm
